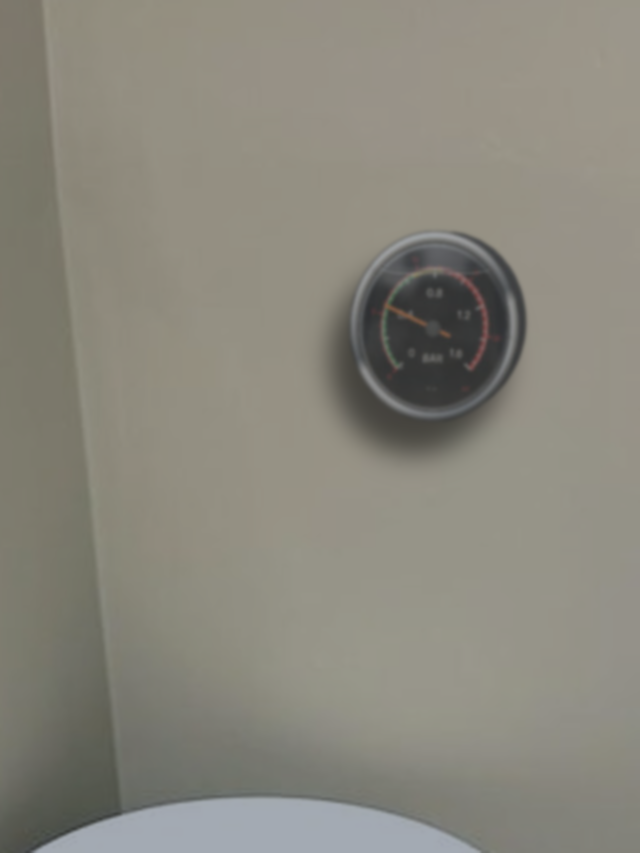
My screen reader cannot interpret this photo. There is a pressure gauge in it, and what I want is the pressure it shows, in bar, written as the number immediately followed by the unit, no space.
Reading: 0.4bar
